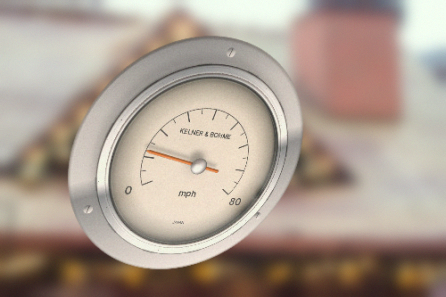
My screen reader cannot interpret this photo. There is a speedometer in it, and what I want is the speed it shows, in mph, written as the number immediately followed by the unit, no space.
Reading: 12.5mph
